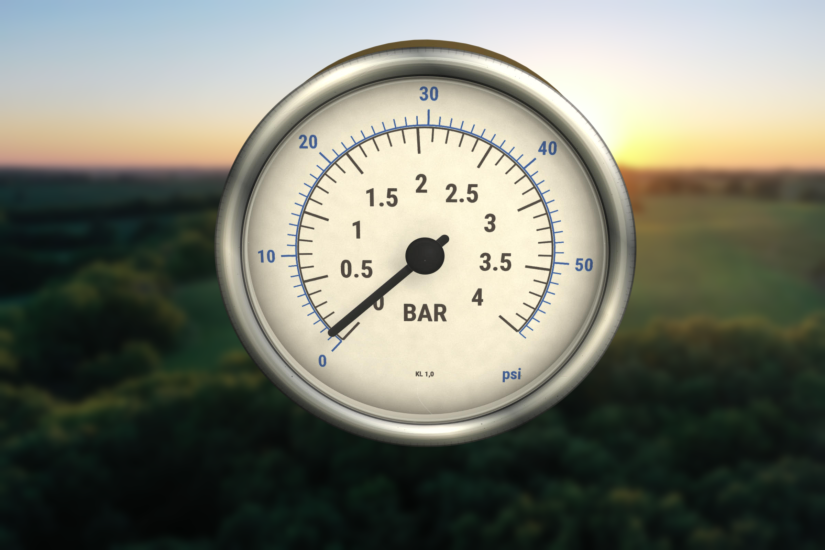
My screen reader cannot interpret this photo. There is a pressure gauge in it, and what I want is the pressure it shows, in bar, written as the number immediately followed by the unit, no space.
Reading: 0.1bar
